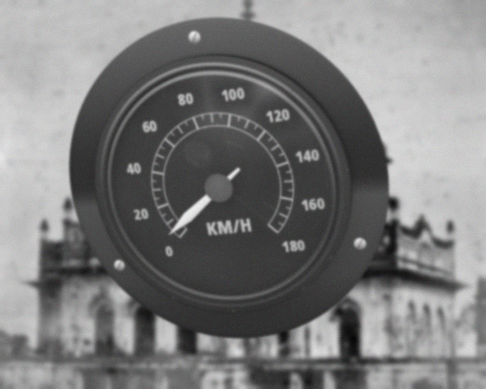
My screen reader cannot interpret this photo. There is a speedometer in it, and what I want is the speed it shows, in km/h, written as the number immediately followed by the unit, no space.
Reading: 5km/h
